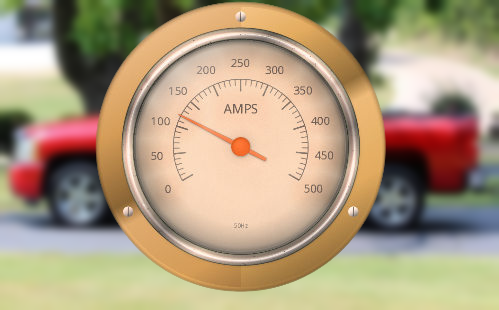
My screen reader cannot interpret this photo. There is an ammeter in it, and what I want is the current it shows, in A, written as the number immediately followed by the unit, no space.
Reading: 120A
